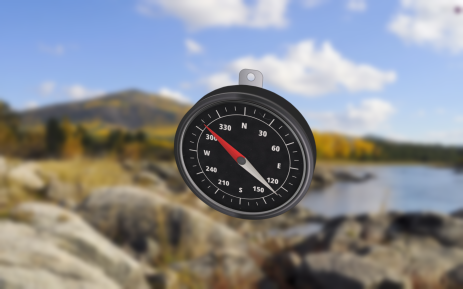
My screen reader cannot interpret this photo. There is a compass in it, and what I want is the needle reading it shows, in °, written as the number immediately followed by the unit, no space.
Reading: 310°
